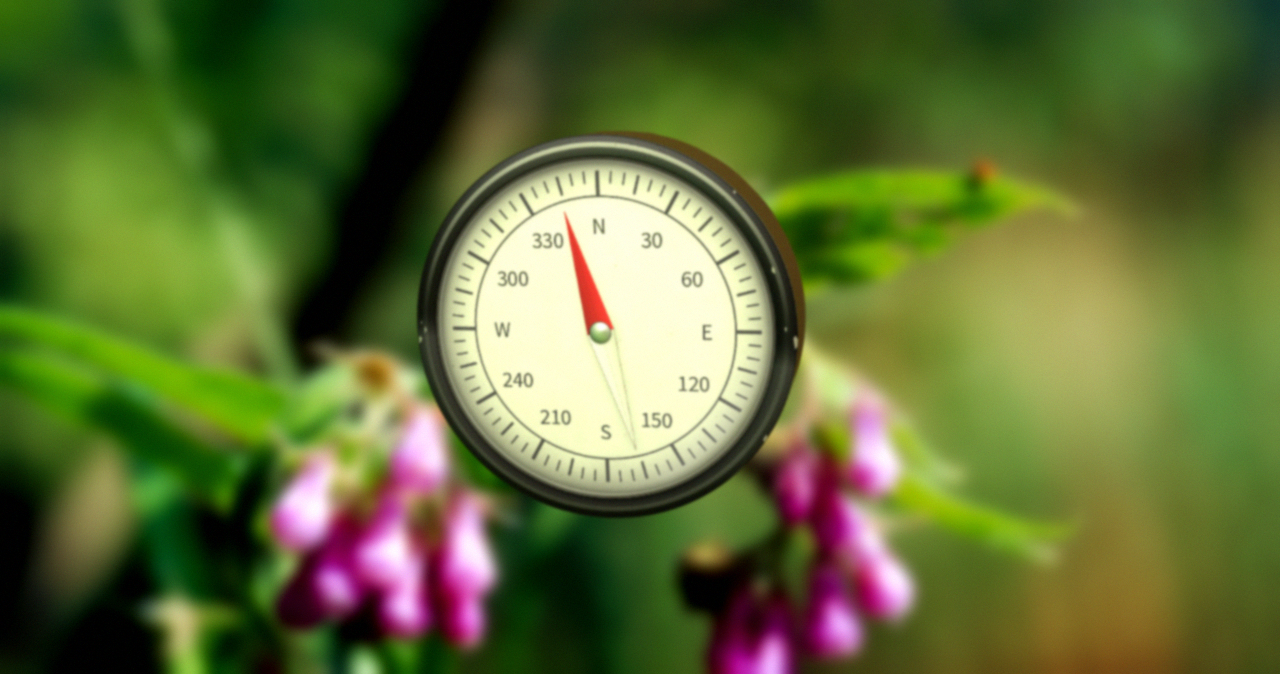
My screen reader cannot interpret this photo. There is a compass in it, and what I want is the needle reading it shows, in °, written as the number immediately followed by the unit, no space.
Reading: 345°
